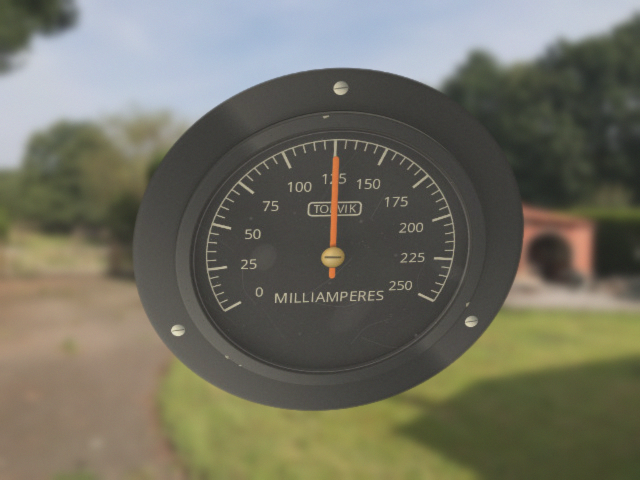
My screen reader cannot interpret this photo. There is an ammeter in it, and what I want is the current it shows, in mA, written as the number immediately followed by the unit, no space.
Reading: 125mA
